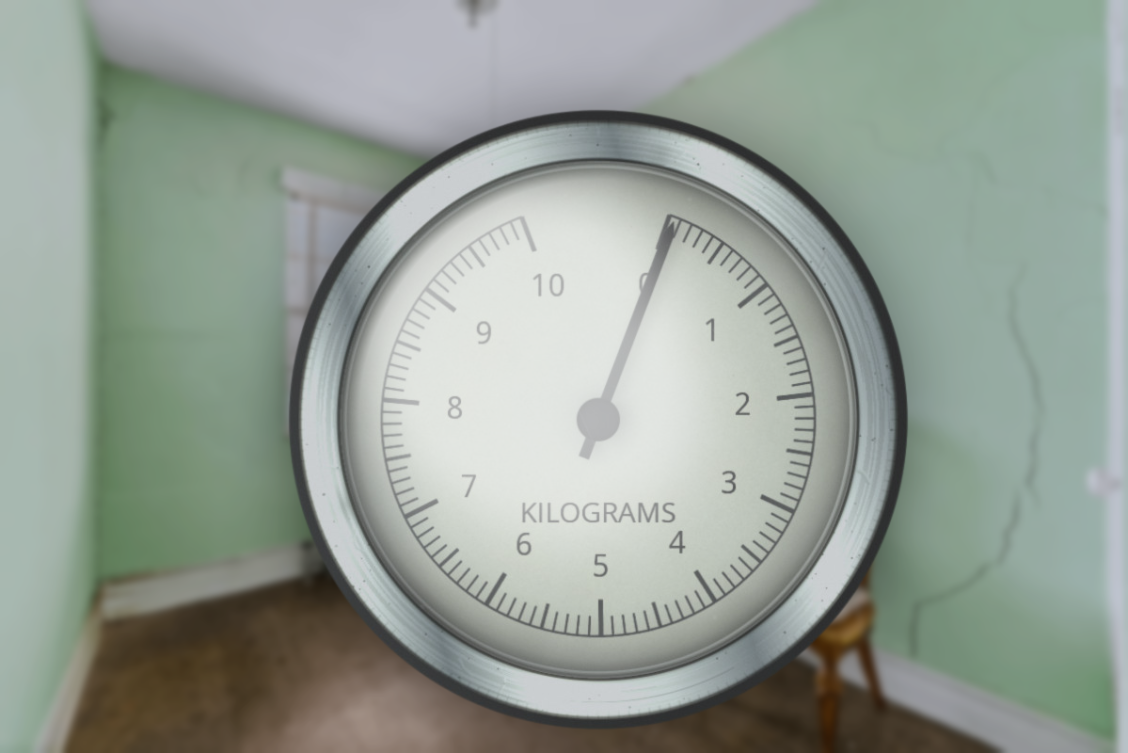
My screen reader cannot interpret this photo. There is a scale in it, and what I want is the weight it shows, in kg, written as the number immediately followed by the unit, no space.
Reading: 0.05kg
